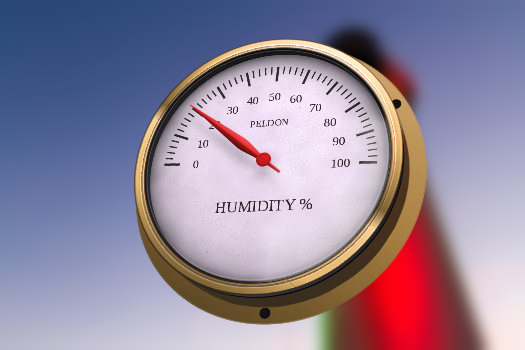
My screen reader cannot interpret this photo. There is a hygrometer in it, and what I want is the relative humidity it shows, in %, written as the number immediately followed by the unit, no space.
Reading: 20%
